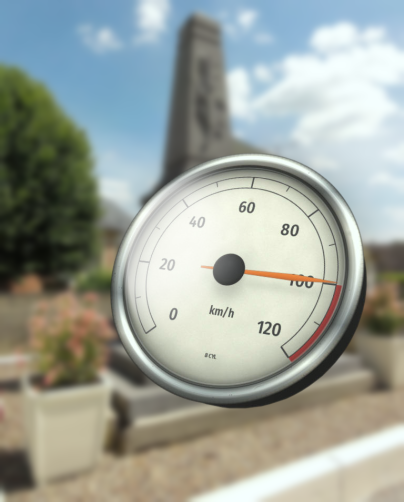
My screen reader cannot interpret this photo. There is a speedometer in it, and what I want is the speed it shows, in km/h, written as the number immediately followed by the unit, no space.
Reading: 100km/h
